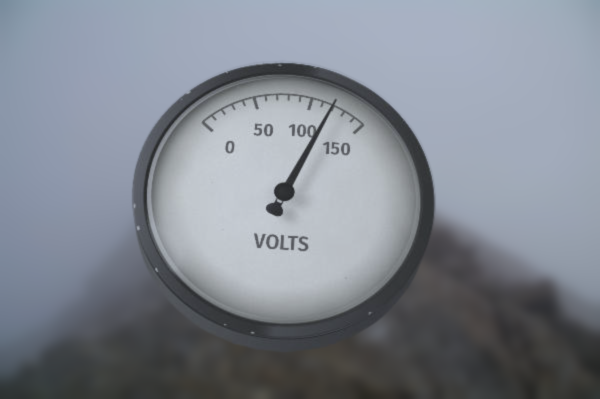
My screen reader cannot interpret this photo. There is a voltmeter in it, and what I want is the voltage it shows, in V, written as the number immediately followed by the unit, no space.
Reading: 120V
